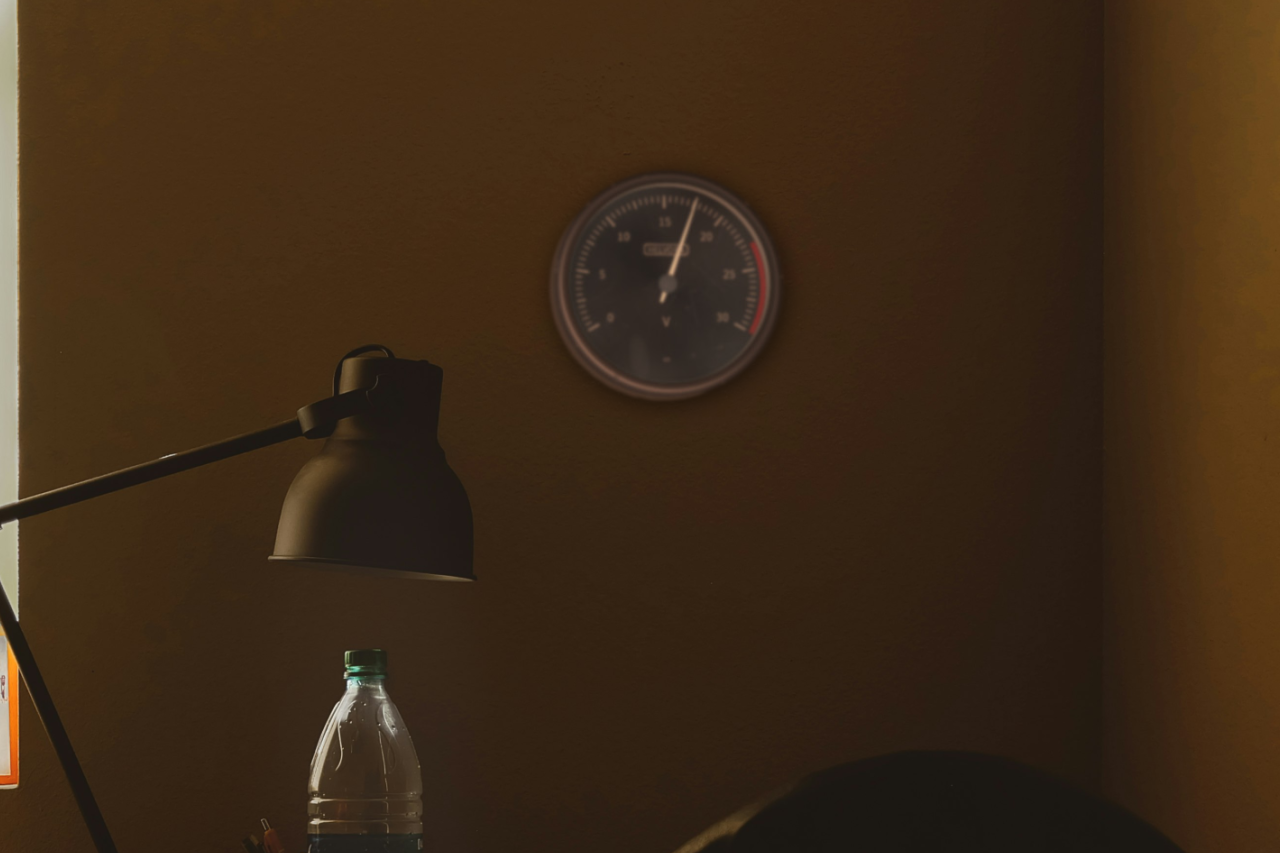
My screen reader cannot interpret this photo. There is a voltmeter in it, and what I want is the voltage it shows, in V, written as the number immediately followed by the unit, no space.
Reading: 17.5V
